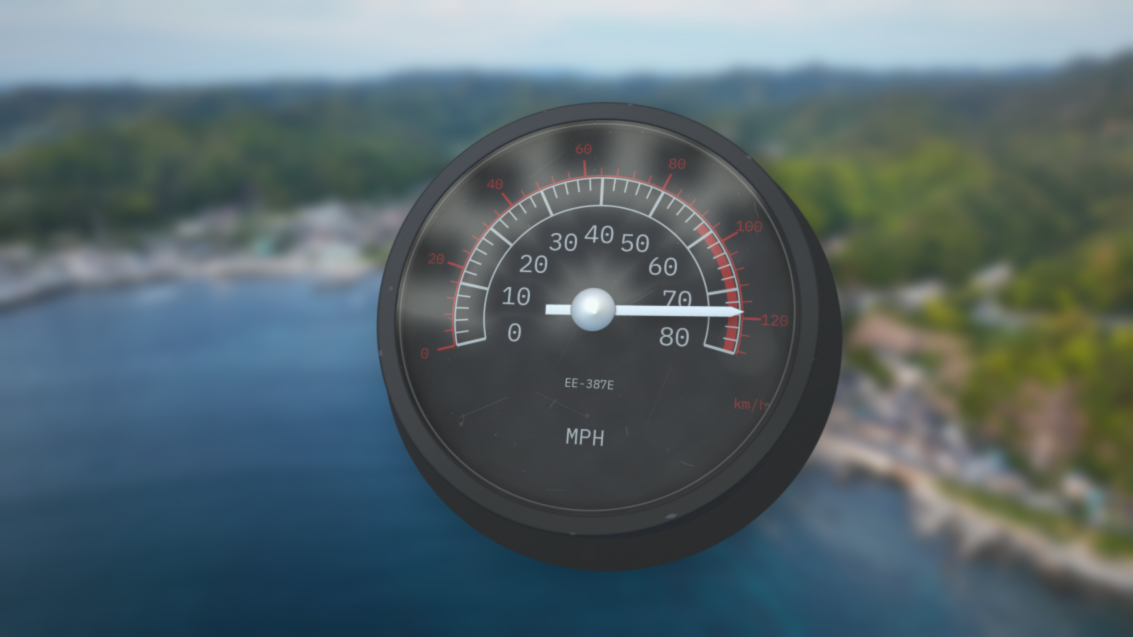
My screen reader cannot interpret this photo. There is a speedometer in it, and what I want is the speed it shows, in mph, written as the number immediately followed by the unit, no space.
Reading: 74mph
